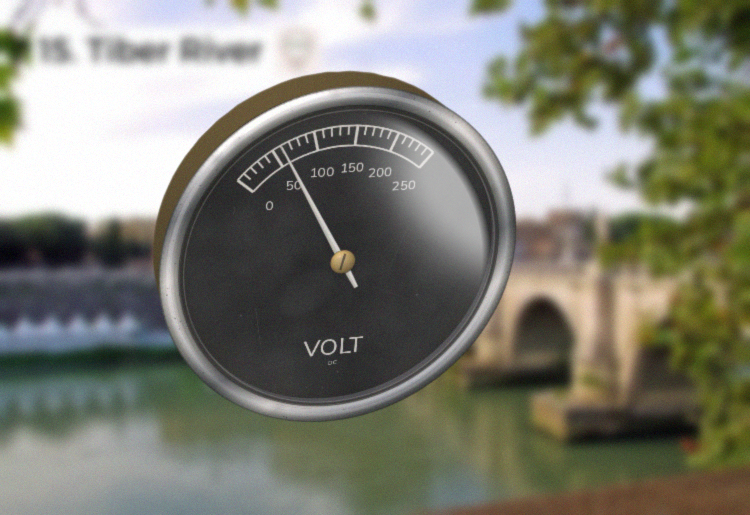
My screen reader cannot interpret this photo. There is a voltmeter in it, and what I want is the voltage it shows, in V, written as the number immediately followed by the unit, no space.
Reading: 60V
